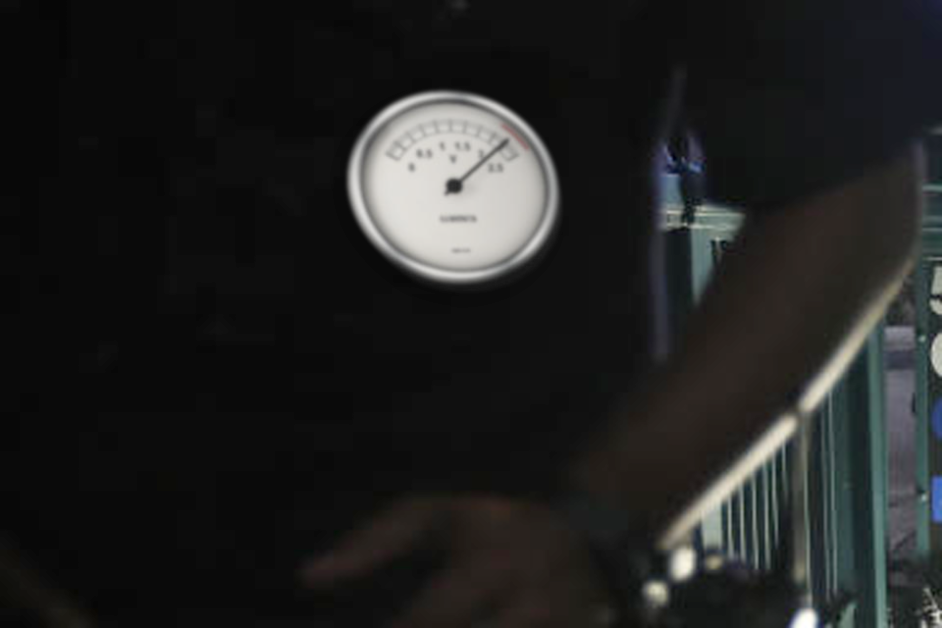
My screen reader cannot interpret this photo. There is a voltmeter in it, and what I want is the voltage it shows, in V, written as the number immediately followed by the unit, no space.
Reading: 2.25V
